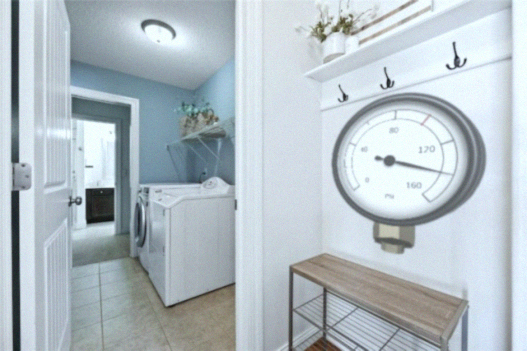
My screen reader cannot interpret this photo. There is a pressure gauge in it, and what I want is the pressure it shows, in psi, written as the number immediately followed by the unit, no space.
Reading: 140psi
